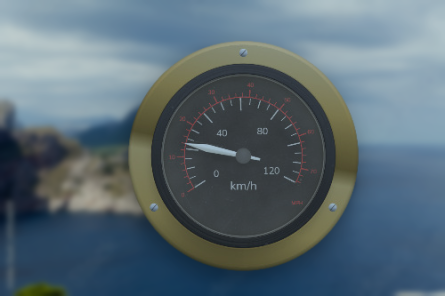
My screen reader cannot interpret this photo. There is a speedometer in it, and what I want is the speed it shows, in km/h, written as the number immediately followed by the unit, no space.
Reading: 22.5km/h
